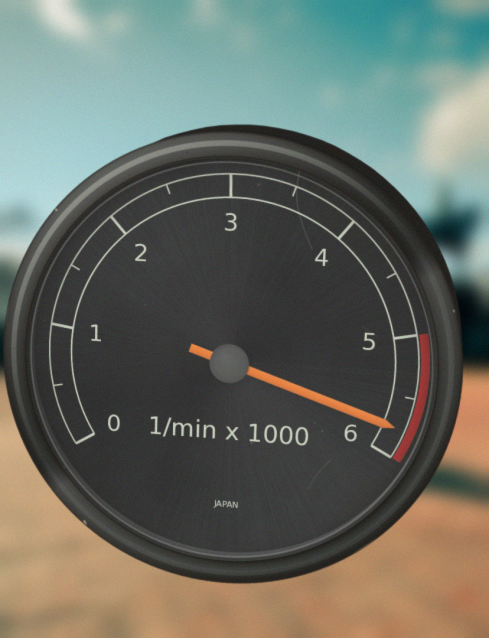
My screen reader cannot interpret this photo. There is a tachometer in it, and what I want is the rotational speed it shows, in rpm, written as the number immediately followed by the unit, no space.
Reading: 5750rpm
